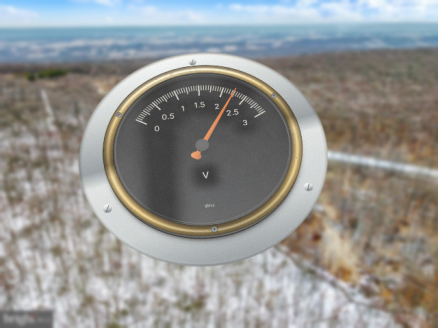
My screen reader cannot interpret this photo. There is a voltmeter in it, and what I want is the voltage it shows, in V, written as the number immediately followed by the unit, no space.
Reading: 2.25V
